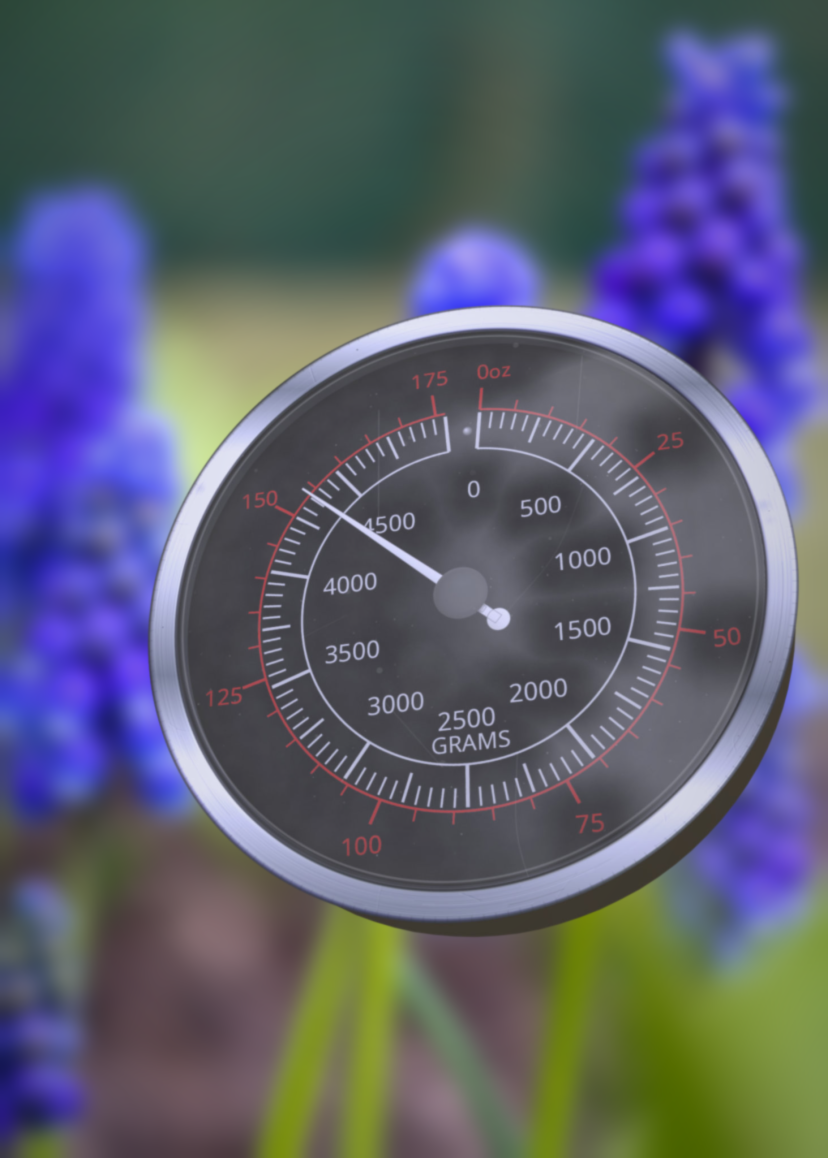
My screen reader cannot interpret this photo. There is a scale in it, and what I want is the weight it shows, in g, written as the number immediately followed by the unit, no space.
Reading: 4350g
